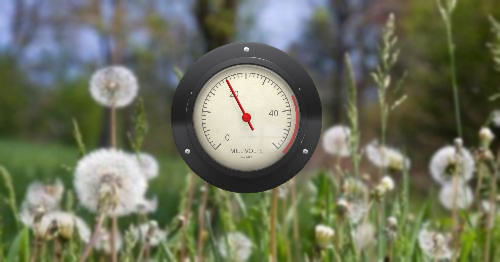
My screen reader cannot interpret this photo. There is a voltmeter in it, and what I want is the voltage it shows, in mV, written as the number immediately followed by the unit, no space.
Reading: 20mV
